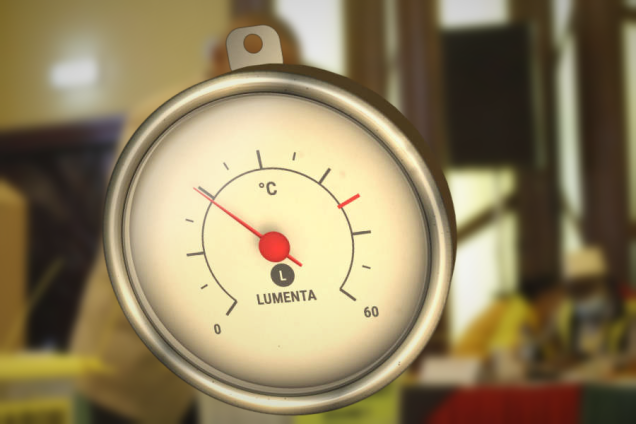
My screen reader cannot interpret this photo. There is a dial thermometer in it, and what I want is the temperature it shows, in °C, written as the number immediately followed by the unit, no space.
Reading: 20°C
